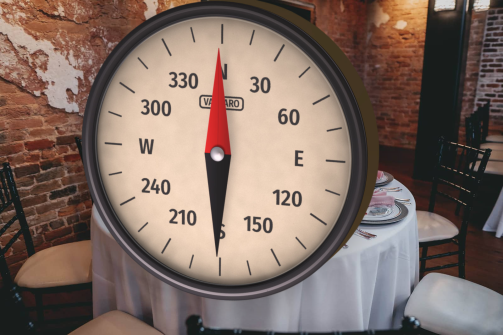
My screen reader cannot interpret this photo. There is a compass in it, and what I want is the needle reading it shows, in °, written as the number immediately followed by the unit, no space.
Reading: 0°
